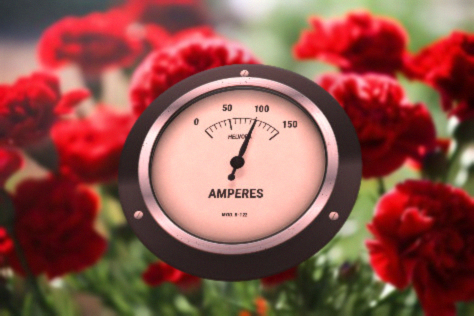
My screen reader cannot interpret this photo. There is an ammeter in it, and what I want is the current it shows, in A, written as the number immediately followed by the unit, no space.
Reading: 100A
